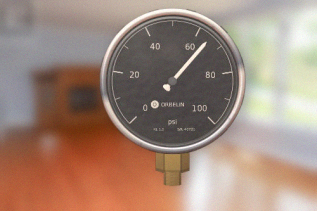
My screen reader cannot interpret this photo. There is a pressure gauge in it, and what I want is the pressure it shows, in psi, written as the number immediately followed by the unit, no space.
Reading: 65psi
